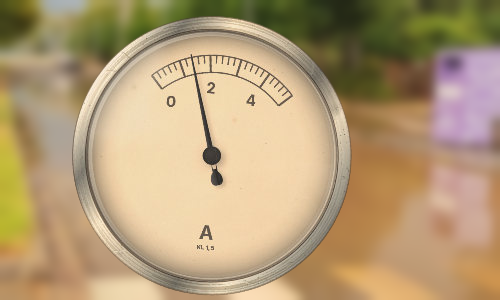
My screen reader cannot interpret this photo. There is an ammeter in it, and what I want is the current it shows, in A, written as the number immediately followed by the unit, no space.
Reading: 1.4A
